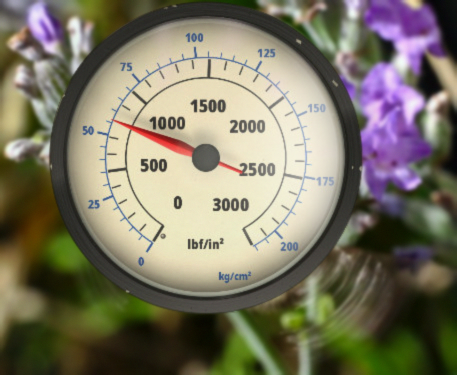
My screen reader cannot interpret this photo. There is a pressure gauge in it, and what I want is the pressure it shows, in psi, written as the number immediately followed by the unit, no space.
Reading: 800psi
